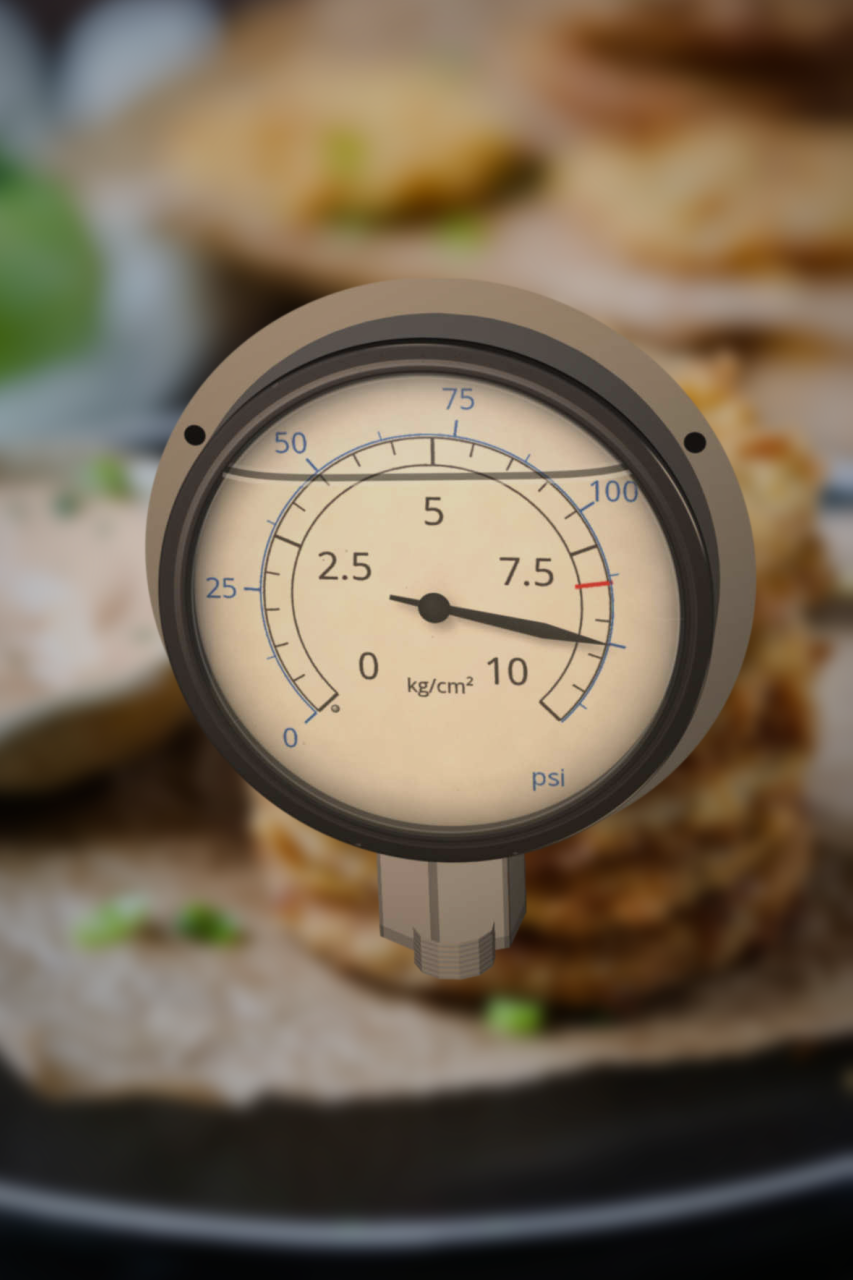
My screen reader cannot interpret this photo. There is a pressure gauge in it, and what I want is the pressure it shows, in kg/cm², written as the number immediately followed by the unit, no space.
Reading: 8.75kg/cm²
